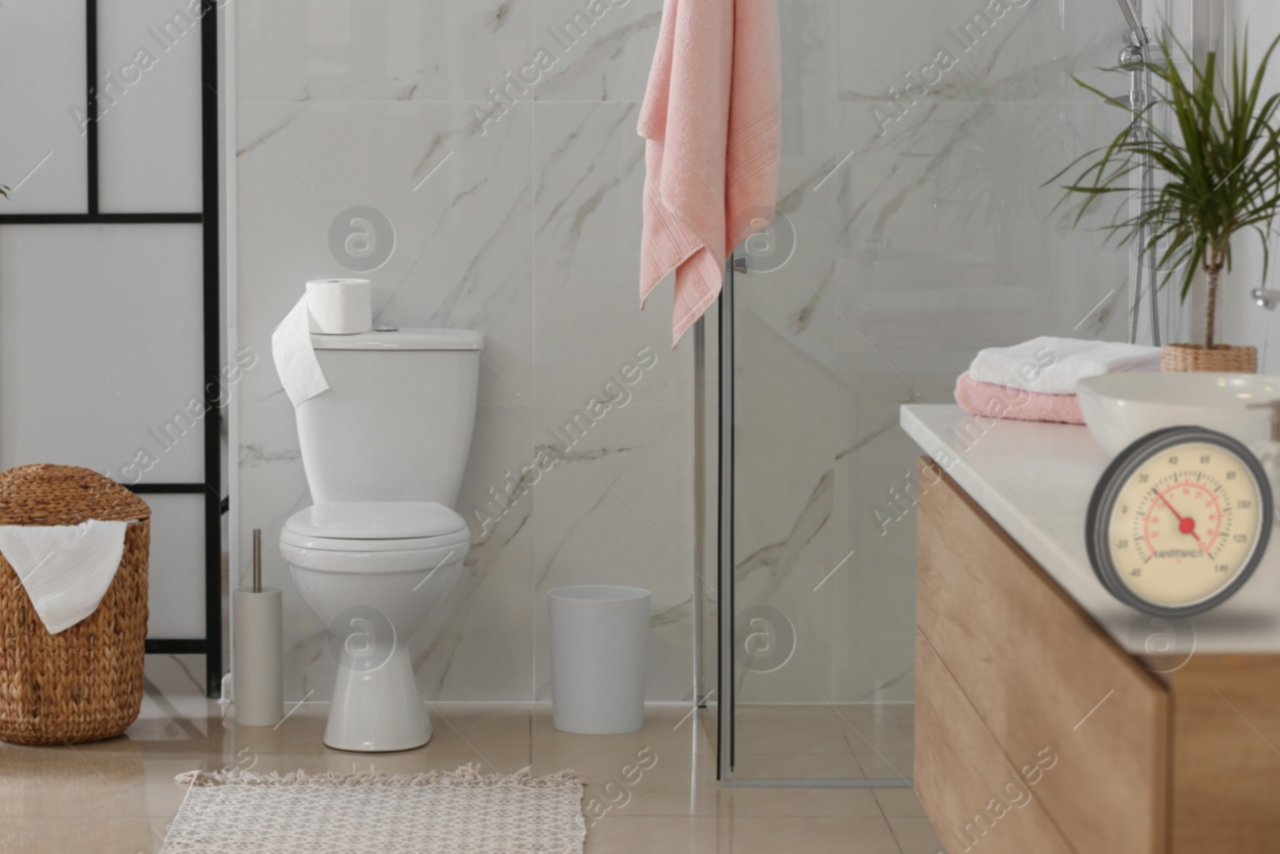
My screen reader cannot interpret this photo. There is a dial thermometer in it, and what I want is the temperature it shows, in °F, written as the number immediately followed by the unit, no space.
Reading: 20°F
